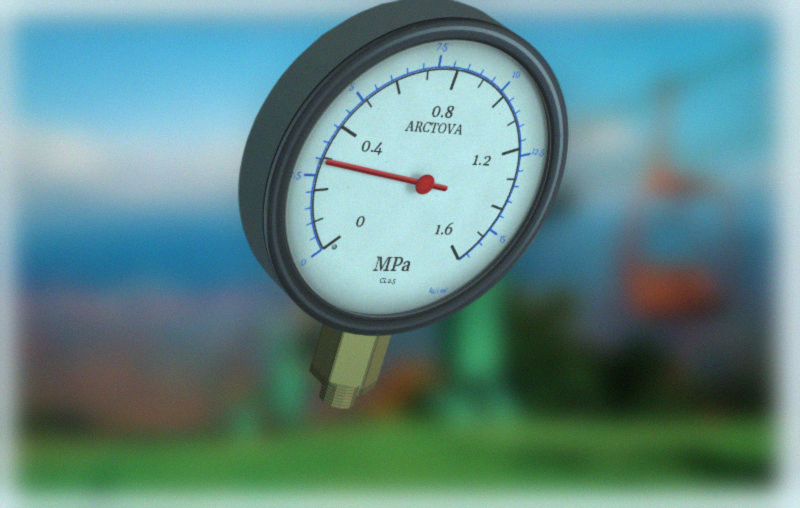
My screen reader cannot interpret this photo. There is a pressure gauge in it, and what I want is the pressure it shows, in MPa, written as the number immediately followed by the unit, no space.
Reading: 0.3MPa
